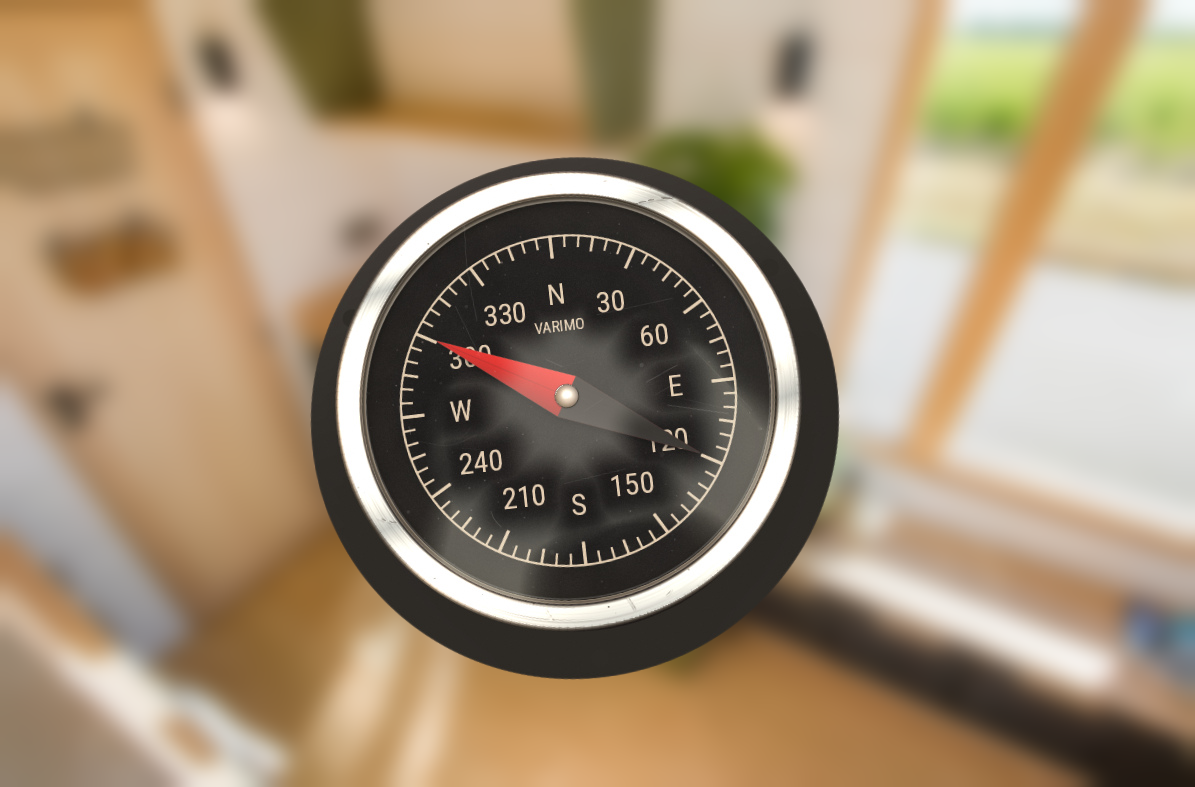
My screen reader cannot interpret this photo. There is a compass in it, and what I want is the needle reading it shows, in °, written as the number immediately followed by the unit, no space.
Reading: 300°
